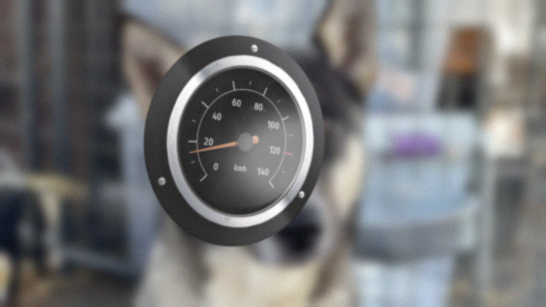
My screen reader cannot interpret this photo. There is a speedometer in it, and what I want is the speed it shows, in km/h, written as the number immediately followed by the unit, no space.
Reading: 15km/h
